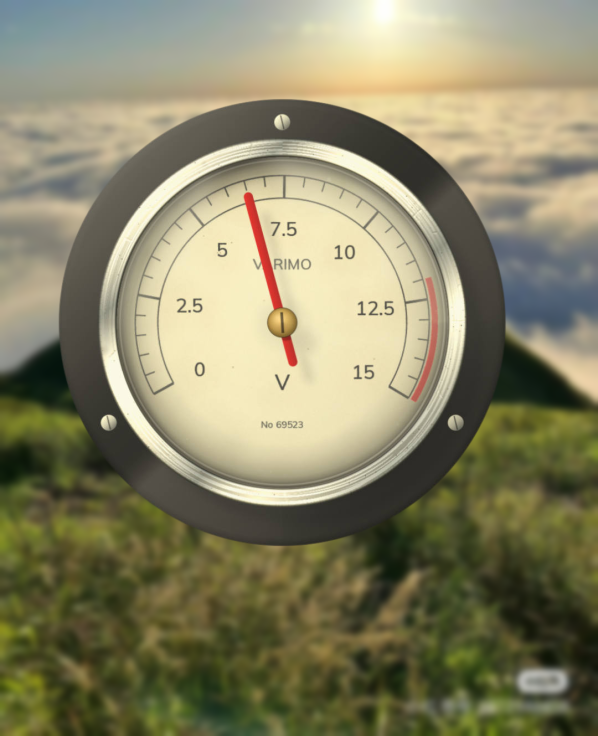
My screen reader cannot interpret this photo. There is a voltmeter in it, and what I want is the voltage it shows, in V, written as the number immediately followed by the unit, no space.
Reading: 6.5V
